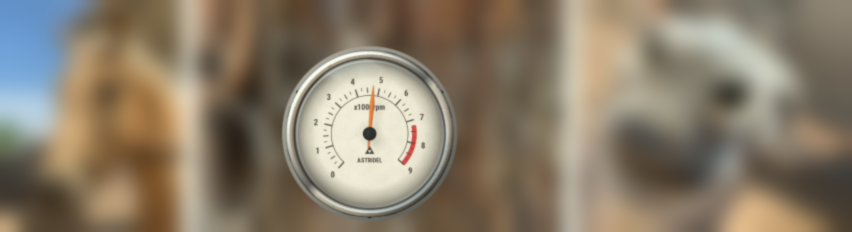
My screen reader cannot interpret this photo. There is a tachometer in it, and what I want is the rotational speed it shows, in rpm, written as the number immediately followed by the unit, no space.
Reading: 4750rpm
